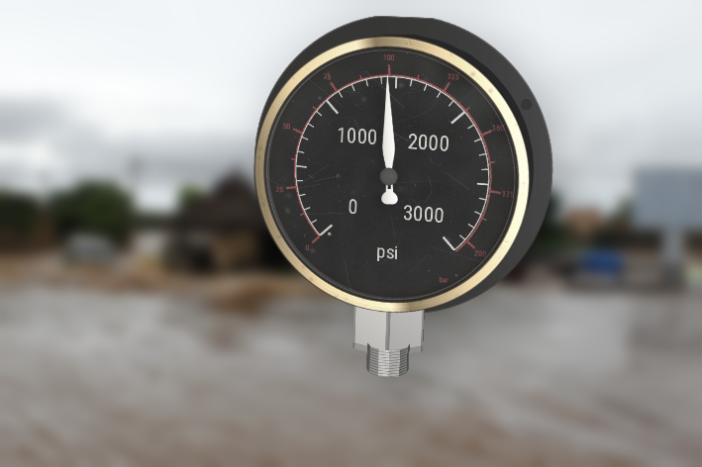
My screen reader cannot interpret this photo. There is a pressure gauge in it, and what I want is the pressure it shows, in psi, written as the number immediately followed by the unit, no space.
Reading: 1450psi
